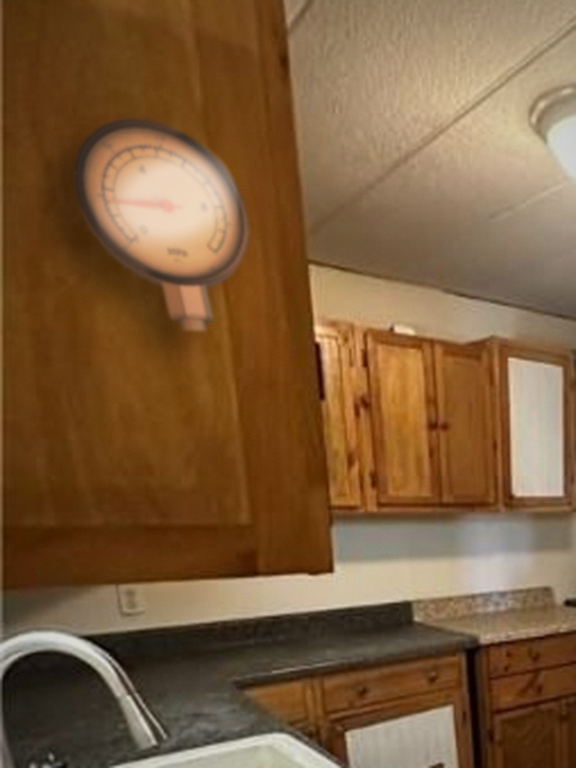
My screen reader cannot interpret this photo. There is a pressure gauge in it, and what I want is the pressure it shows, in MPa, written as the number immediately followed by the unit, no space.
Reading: 1.5MPa
